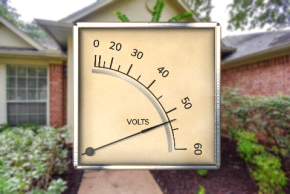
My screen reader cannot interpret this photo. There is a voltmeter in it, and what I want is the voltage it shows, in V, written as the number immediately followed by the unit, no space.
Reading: 52.5V
